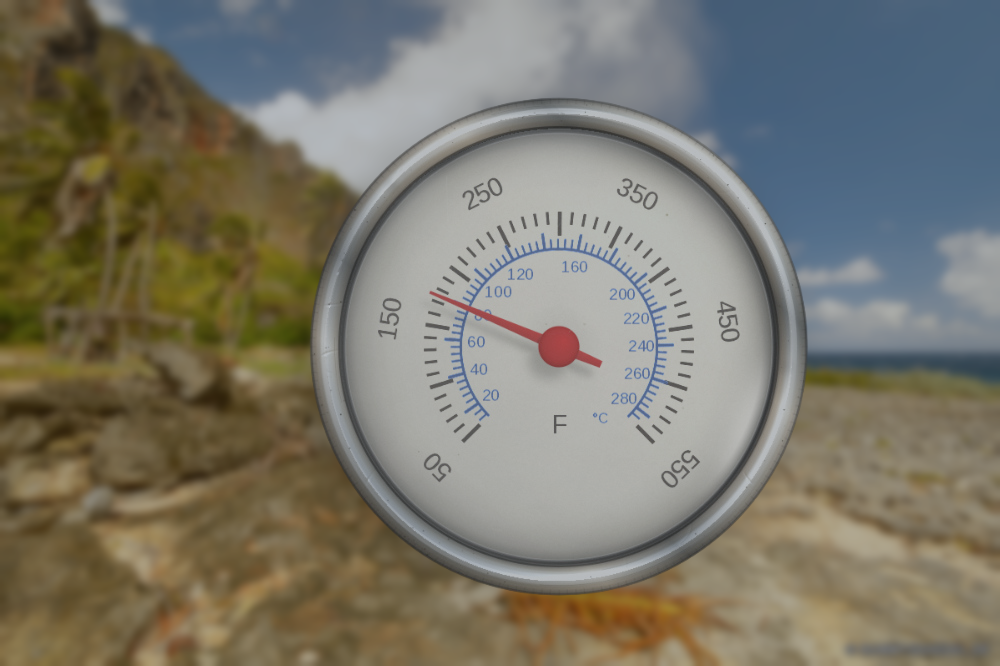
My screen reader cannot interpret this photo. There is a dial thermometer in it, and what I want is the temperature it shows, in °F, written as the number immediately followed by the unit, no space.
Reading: 175°F
